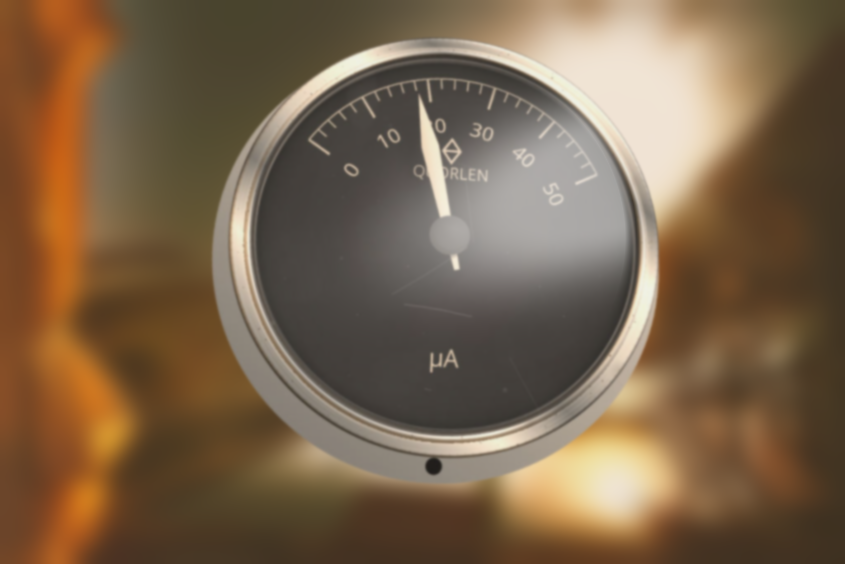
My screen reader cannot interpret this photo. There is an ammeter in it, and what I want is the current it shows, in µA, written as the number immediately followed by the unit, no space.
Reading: 18µA
